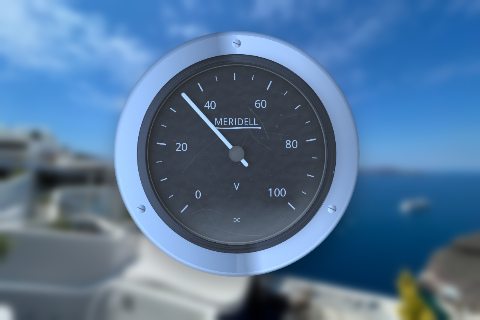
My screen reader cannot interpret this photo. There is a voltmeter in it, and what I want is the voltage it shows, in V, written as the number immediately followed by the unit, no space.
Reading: 35V
